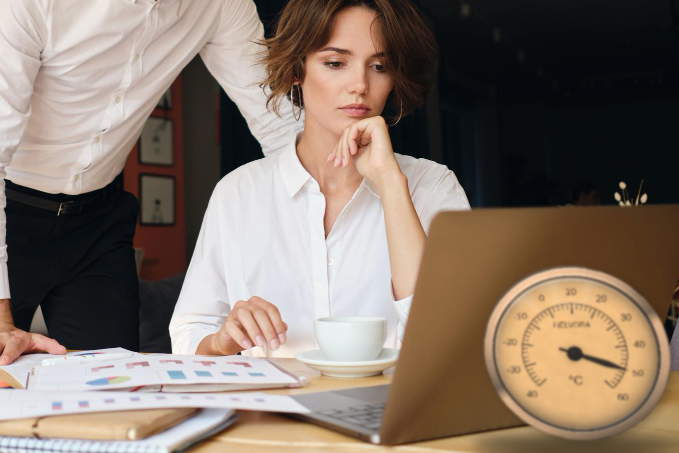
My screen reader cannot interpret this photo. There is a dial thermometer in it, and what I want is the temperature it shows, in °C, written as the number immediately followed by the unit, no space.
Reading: 50°C
